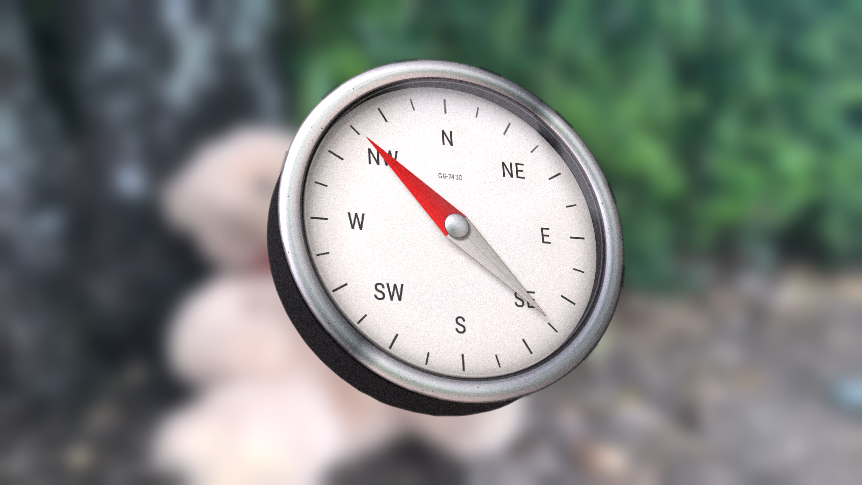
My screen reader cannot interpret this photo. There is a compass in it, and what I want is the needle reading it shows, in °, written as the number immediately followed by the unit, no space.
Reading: 315°
